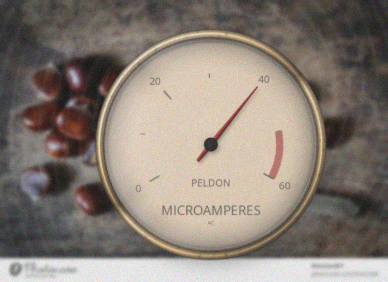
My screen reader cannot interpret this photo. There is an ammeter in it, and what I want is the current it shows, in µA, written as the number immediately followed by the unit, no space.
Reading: 40µA
